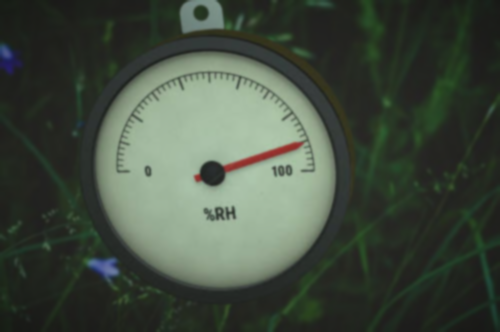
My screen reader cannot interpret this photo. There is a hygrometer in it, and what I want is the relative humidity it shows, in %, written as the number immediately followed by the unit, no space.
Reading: 90%
